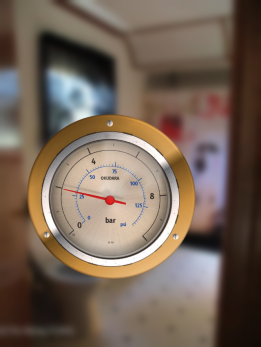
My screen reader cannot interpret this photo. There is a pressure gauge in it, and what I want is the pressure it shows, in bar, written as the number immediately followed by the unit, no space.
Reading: 2bar
